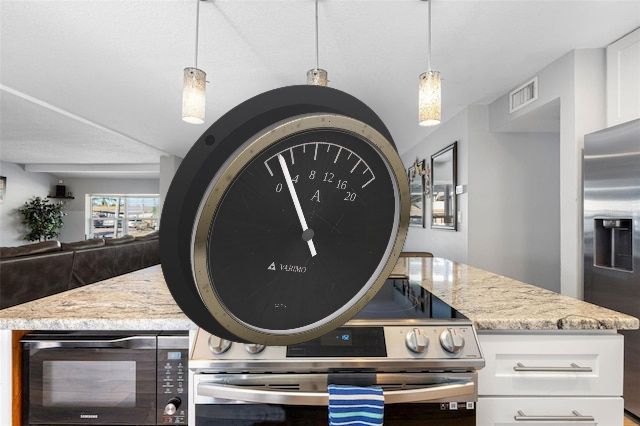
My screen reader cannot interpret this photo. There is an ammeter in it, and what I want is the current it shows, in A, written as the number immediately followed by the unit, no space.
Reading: 2A
